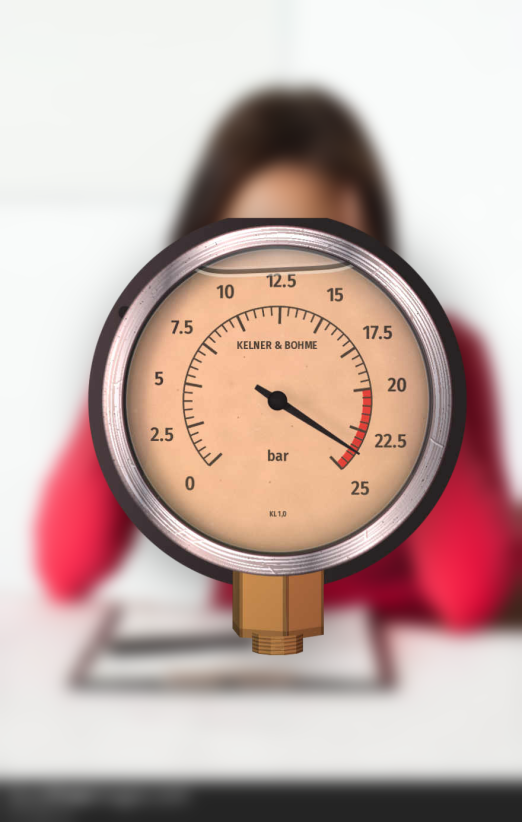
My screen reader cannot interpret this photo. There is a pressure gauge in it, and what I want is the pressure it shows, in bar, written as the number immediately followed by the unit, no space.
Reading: 23.75bar
